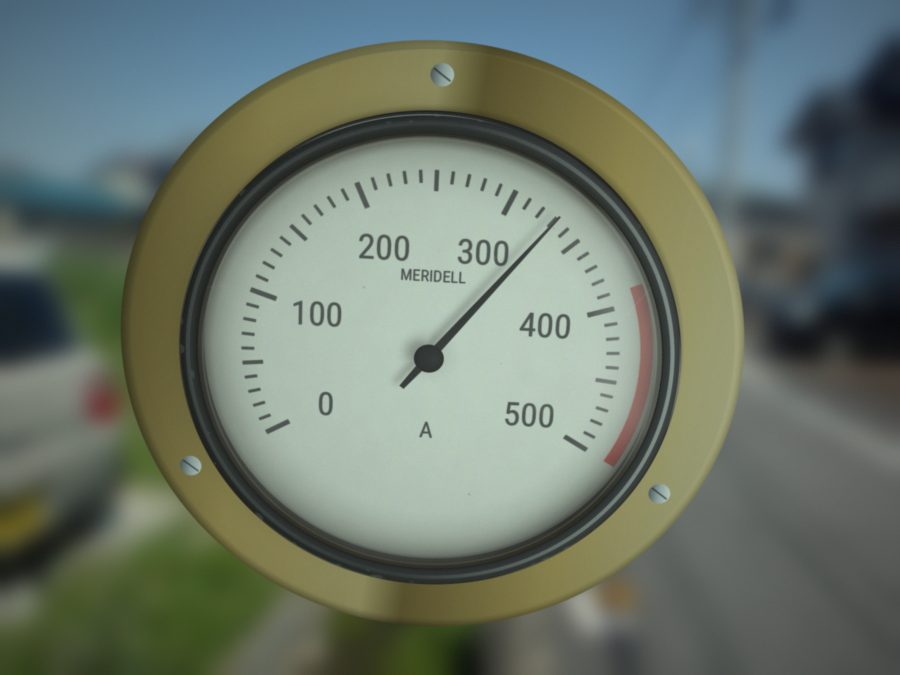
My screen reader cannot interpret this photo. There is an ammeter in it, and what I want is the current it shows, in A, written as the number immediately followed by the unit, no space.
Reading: 330A
